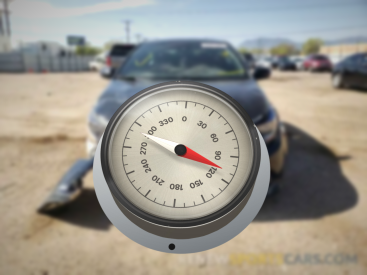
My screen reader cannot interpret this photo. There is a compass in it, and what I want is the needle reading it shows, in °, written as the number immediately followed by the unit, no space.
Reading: 110°
